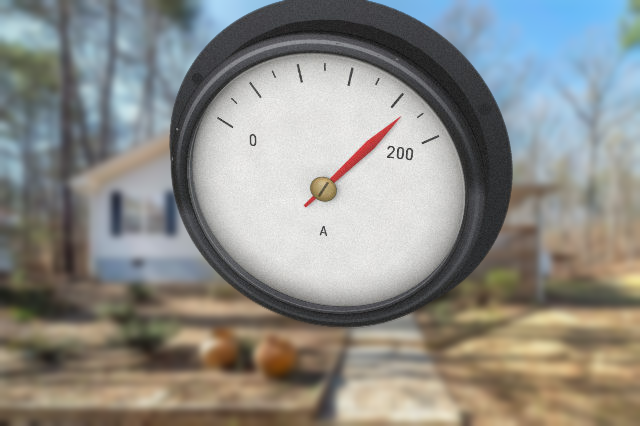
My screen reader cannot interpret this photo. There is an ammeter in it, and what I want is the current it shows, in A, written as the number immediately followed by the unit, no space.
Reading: 170A
